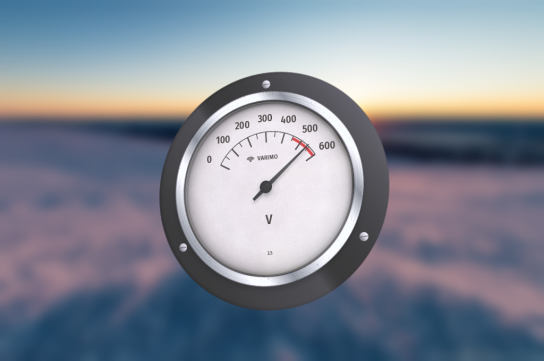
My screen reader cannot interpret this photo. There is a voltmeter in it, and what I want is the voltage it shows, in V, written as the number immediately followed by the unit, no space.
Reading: 550V
